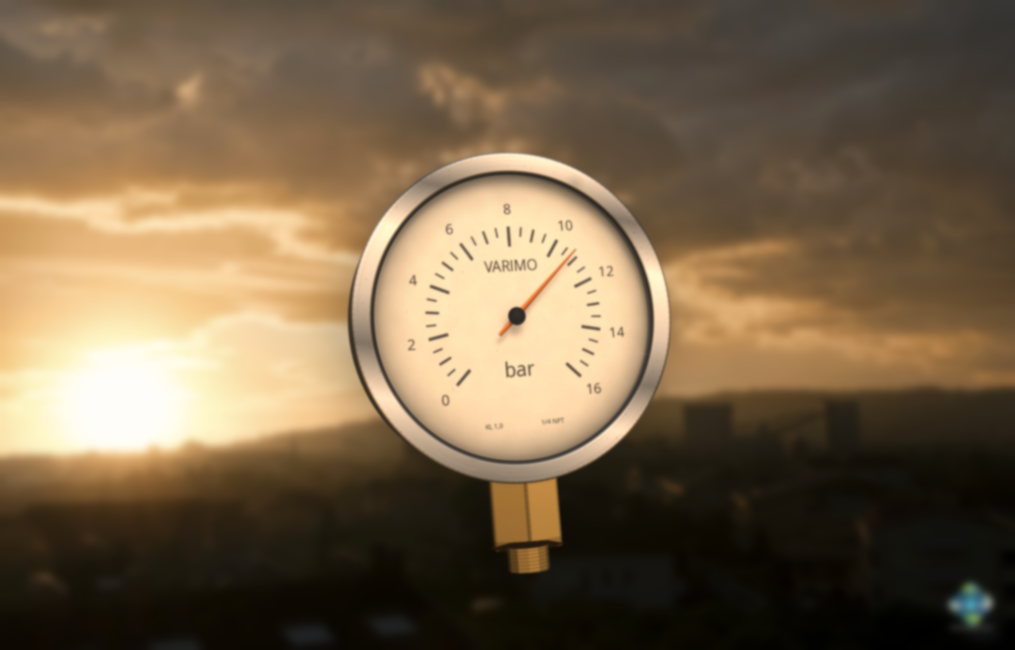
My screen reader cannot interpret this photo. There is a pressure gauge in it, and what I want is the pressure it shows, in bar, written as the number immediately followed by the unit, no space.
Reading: 10.75bar
